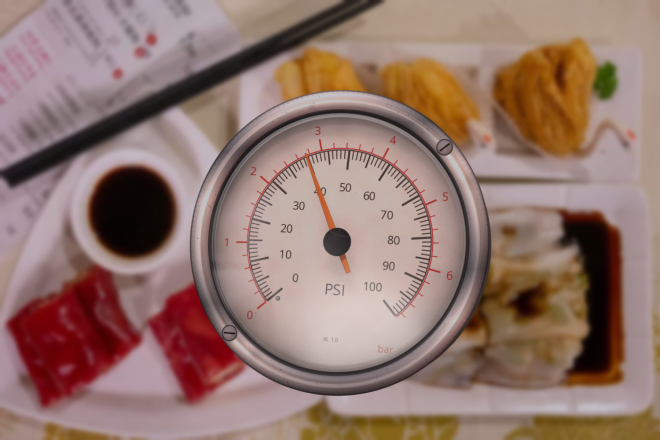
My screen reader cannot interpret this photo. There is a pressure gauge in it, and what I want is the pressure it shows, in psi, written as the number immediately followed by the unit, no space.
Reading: 40psi
